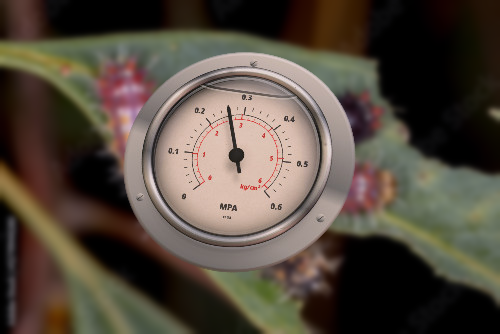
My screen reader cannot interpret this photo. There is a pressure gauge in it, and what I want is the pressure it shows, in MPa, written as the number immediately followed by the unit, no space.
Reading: 0.26MPa
